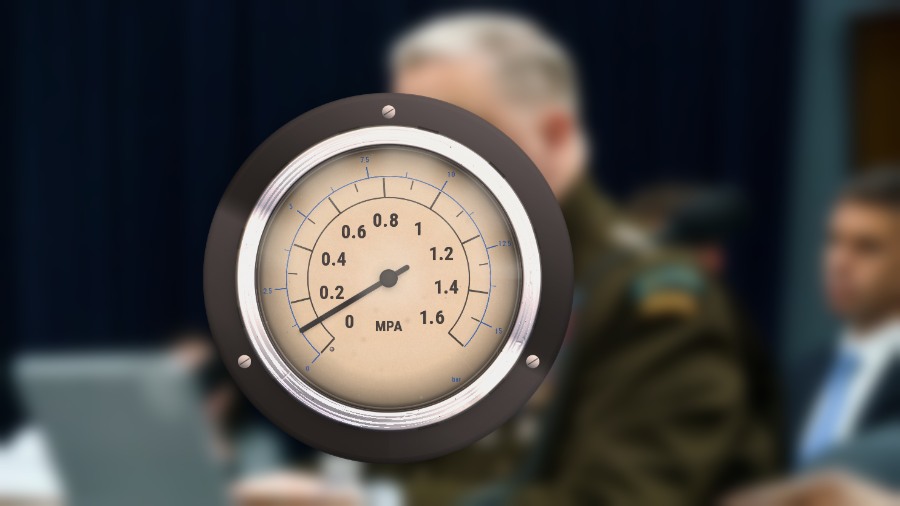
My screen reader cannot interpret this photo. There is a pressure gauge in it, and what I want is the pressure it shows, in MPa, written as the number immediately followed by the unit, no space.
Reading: 0.1MPa
